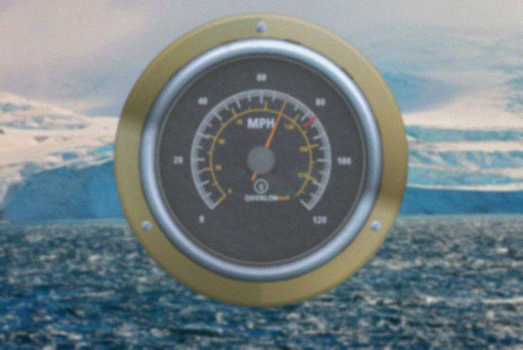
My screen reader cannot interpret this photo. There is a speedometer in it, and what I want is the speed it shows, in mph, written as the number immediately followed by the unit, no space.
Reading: 70mph
